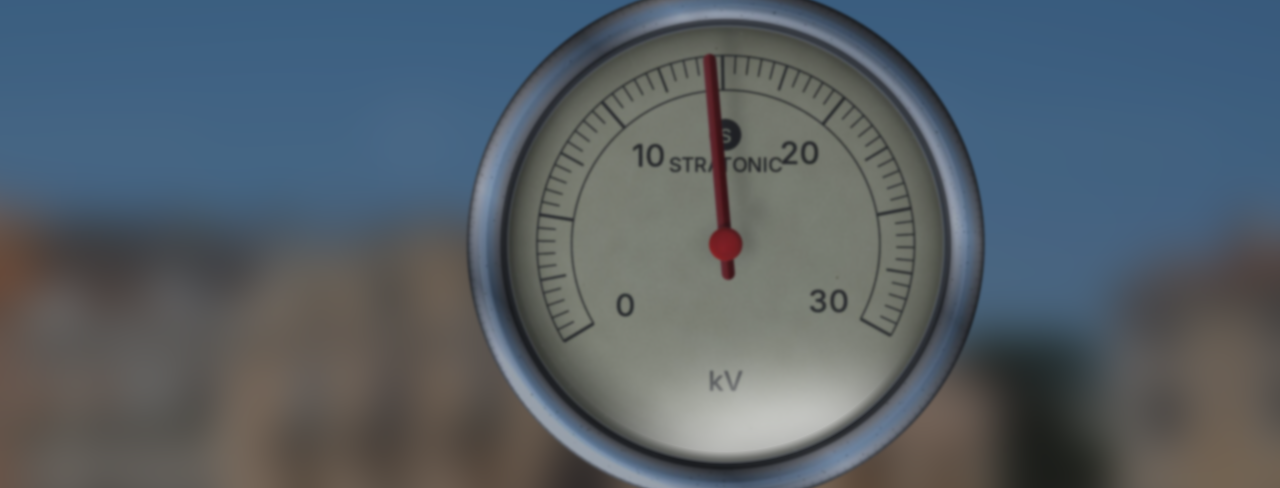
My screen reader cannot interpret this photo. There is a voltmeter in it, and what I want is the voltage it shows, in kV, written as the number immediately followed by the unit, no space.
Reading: 14.5kV
